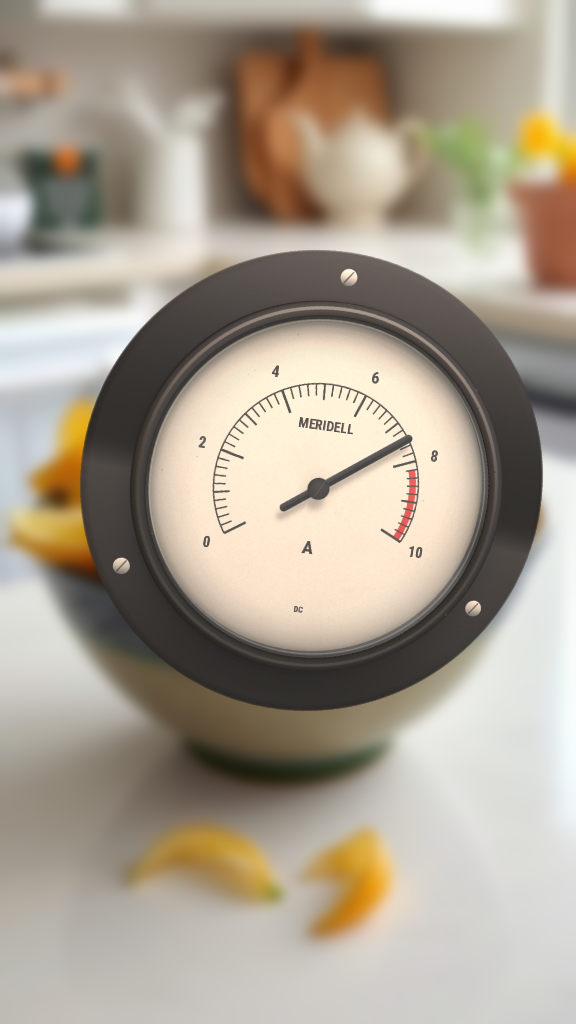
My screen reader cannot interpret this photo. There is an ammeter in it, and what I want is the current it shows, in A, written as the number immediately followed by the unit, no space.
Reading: 7.4A
